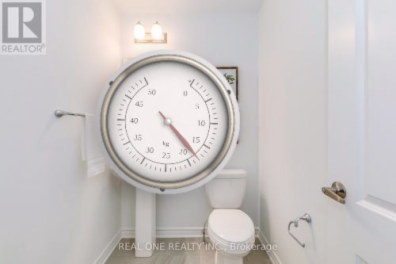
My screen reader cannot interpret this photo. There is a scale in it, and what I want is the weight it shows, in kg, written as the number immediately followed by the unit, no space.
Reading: 18kg
